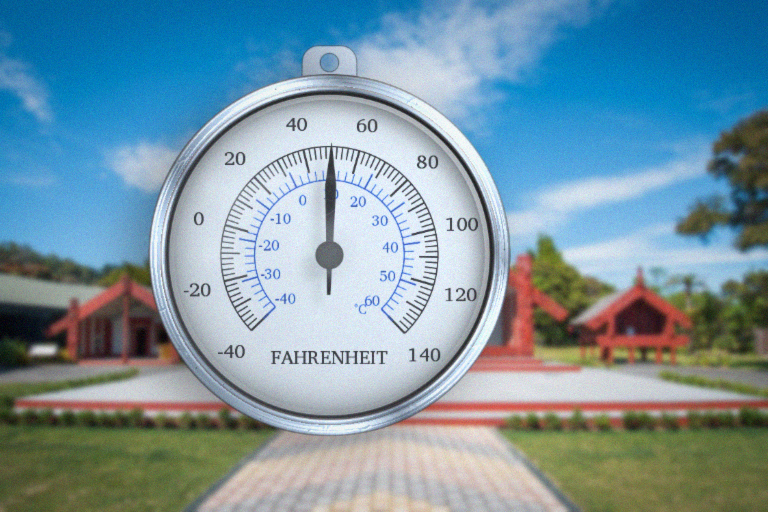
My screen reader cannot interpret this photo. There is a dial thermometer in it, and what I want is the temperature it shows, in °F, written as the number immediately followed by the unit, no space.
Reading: 50°F
